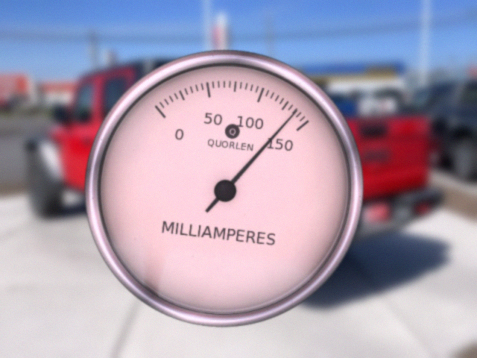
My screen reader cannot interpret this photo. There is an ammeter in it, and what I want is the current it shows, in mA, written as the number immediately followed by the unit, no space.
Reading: 135mA
